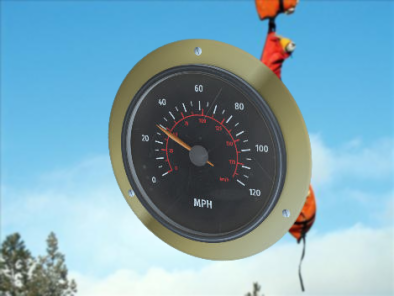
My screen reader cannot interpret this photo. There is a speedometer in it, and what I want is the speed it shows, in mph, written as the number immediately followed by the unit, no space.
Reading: 30mph
